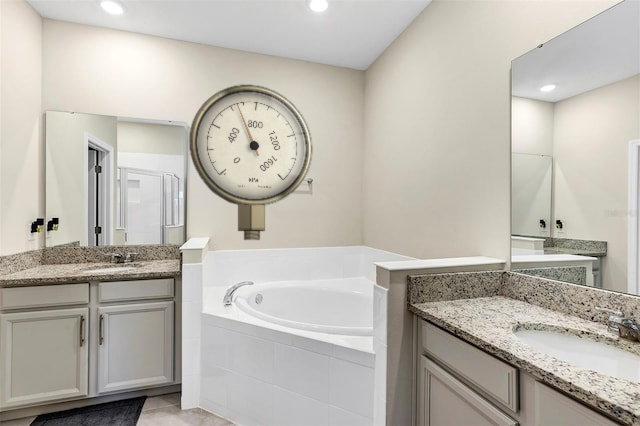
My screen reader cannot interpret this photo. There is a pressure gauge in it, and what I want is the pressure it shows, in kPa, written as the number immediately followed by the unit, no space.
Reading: 650kPa
